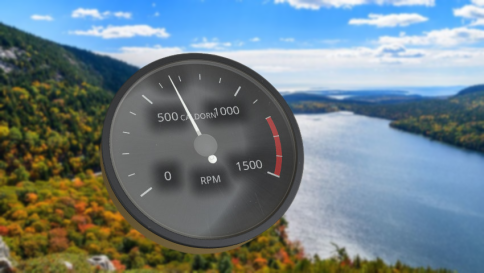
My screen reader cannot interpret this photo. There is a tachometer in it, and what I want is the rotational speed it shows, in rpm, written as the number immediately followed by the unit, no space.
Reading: 650rpm
